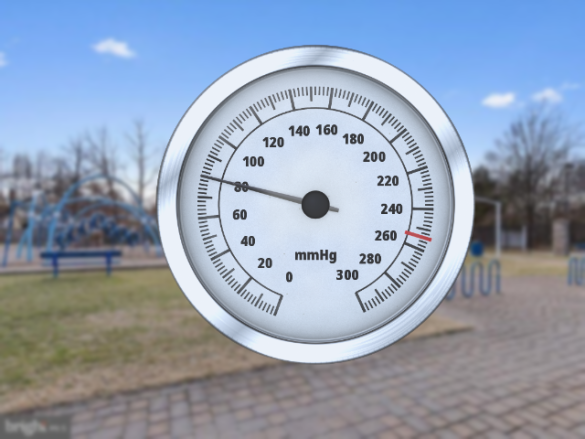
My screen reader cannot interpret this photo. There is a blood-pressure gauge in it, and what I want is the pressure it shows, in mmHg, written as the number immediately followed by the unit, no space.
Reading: 80mmHg
